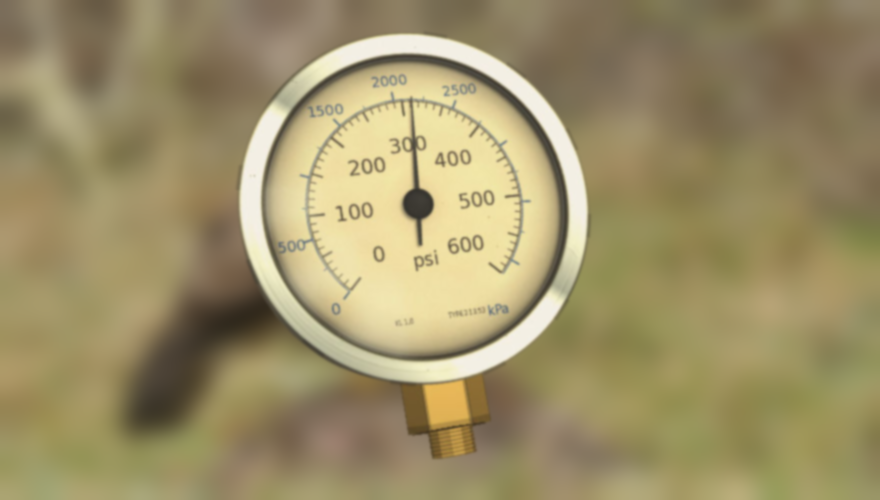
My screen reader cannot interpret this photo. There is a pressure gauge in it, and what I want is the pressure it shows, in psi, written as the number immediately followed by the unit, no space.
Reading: 310psi
